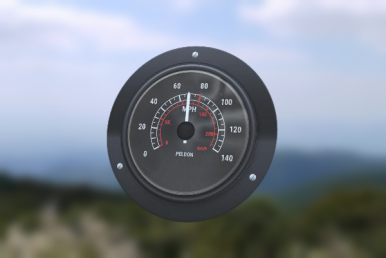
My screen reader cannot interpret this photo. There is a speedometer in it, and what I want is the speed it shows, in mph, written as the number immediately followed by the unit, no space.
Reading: 70mph
